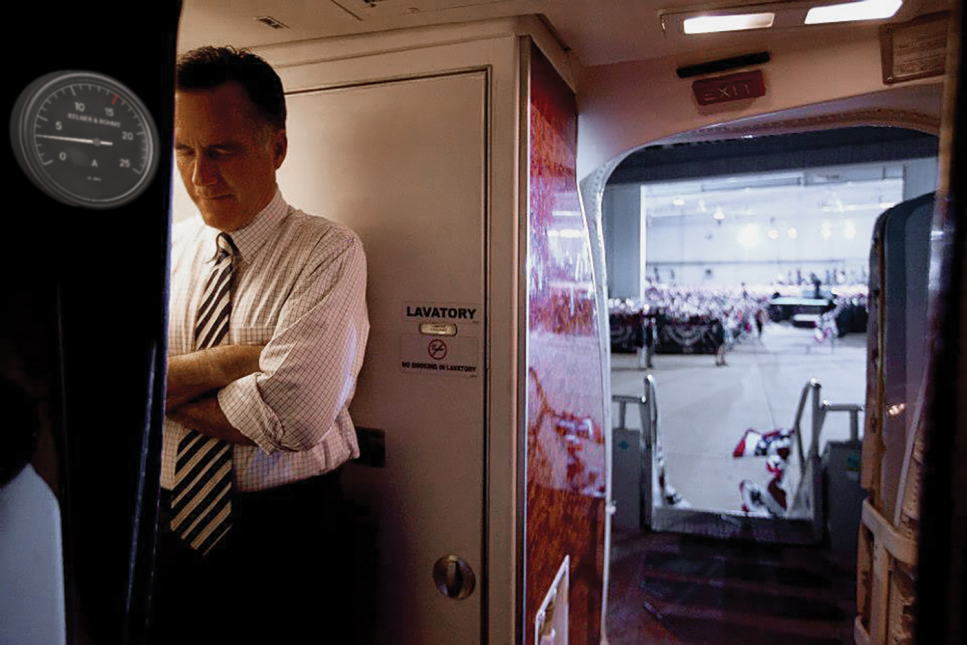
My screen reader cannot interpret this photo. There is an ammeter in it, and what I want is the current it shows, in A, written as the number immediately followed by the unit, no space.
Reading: 3A
